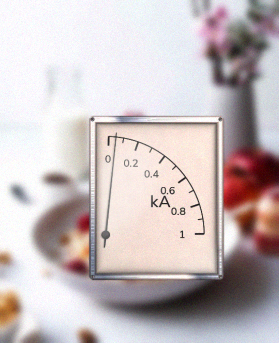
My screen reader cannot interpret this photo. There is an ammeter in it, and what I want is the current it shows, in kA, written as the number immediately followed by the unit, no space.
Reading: 0.05kA
